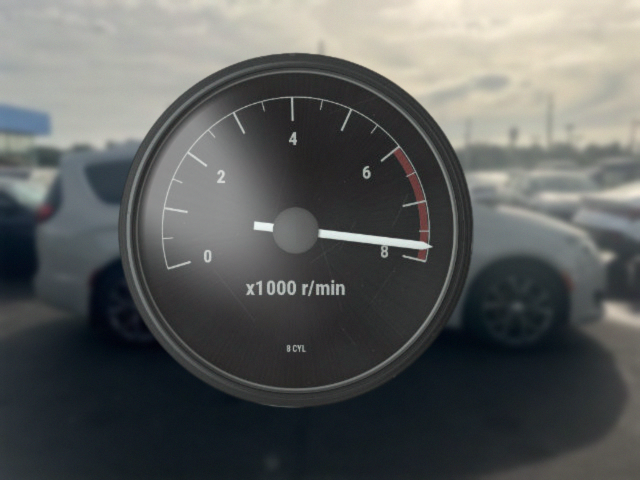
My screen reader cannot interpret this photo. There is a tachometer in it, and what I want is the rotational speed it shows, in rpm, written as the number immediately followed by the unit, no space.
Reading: 7750rpm
